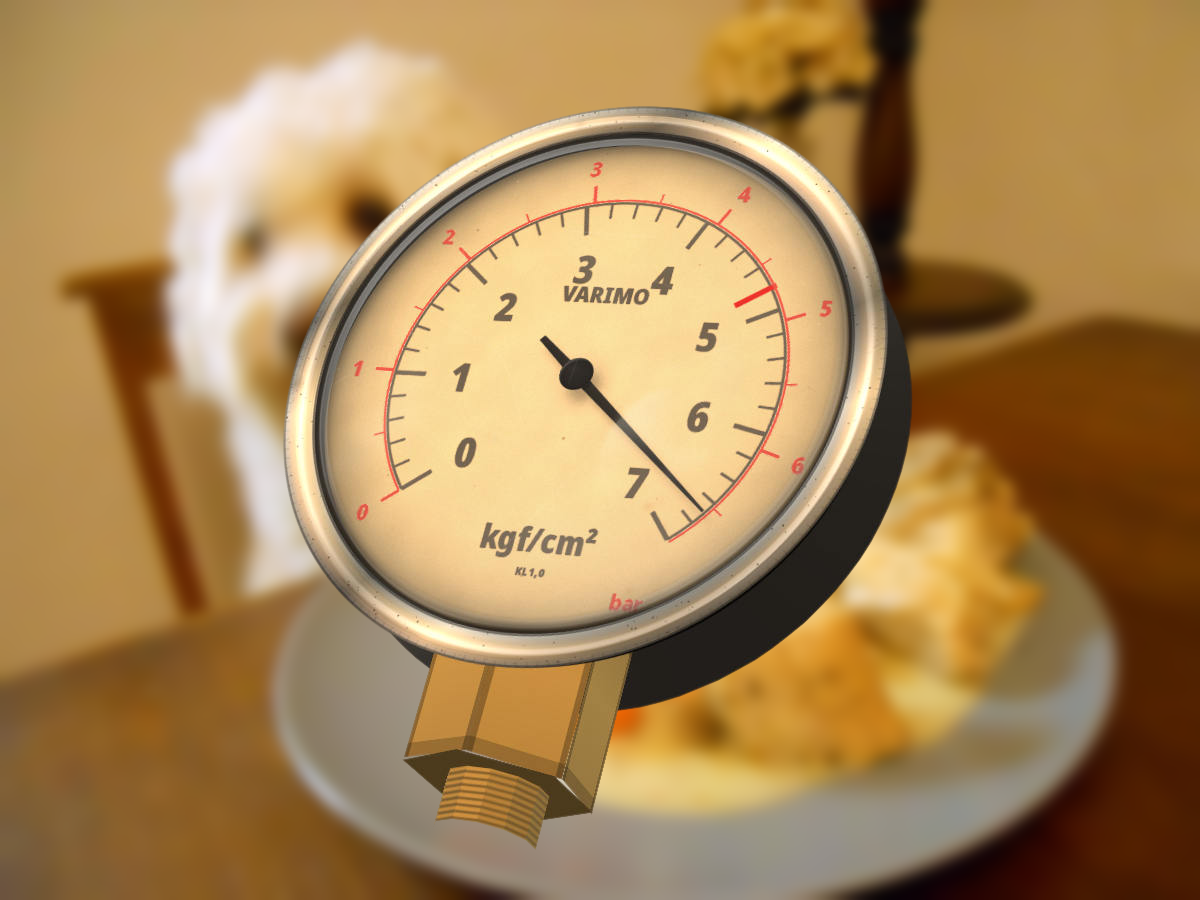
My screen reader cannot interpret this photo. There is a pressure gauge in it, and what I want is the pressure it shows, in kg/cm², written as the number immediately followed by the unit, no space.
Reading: 6.7kg/cm²
